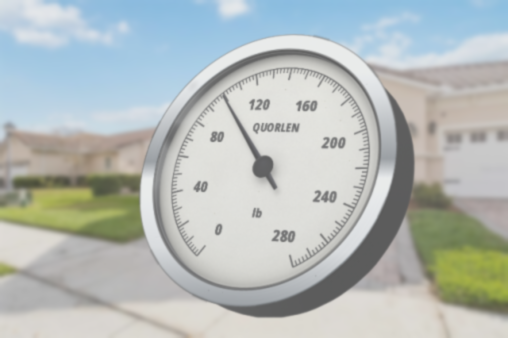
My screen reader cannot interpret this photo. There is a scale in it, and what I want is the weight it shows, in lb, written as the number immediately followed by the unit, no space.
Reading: 100lb
